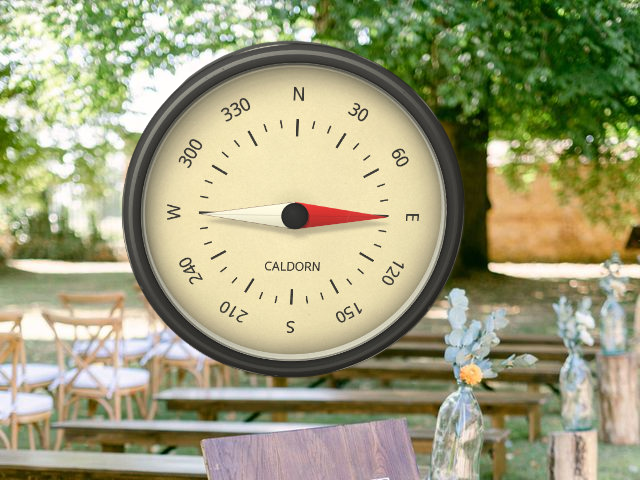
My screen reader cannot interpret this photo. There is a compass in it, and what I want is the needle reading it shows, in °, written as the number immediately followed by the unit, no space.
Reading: 90°
